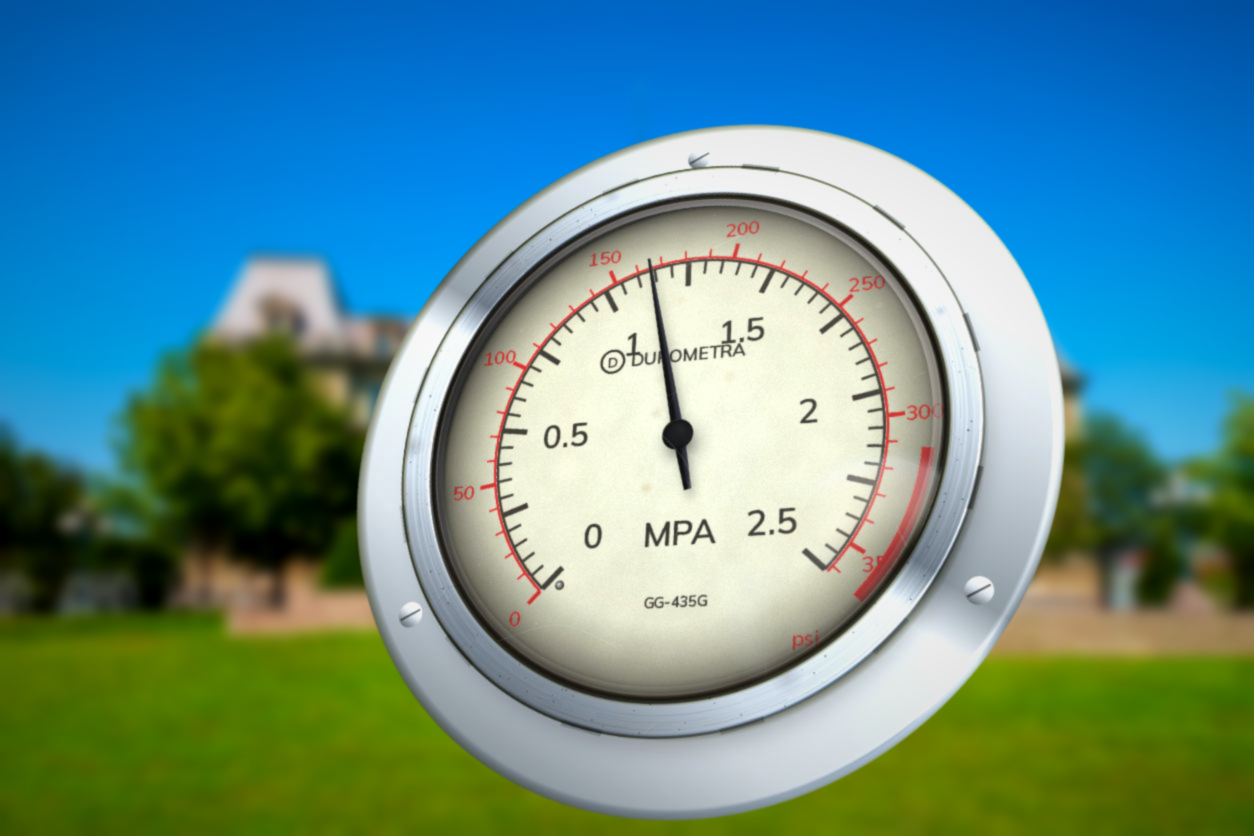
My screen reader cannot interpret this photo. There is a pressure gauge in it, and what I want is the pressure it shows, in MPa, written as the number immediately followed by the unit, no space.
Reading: 1.15MPa
